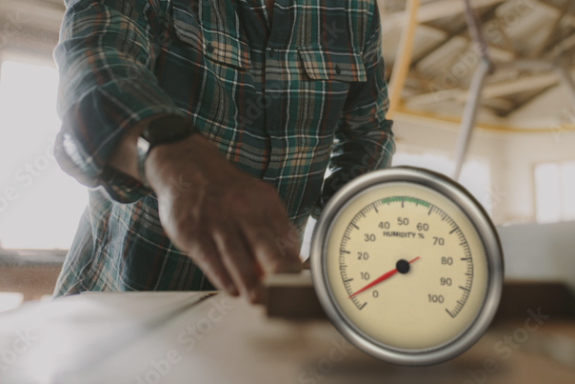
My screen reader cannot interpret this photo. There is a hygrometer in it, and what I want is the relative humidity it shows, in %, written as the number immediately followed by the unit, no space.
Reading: 5%
